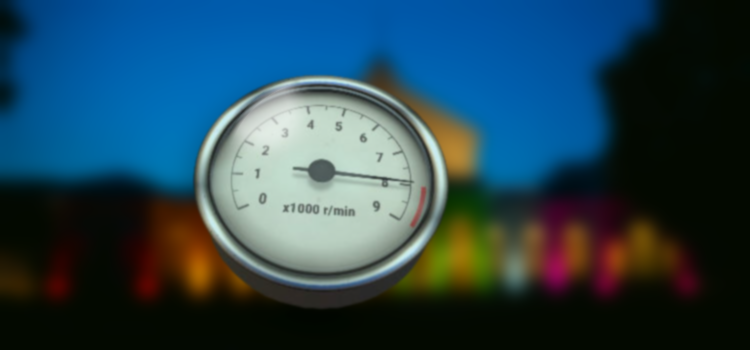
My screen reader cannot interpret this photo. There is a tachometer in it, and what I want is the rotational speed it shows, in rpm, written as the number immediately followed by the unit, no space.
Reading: 8000rpm
